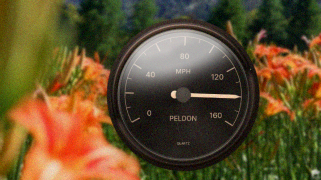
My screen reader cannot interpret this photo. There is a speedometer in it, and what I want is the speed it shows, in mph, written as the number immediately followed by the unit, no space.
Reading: 140mph
